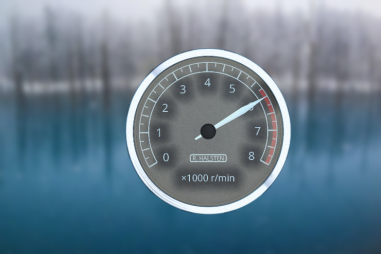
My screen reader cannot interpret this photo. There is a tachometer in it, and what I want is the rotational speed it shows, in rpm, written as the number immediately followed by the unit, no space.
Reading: 6000rpm
